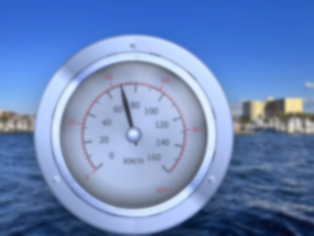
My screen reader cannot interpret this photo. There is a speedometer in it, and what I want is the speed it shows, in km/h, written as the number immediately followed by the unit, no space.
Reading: 70km/h
